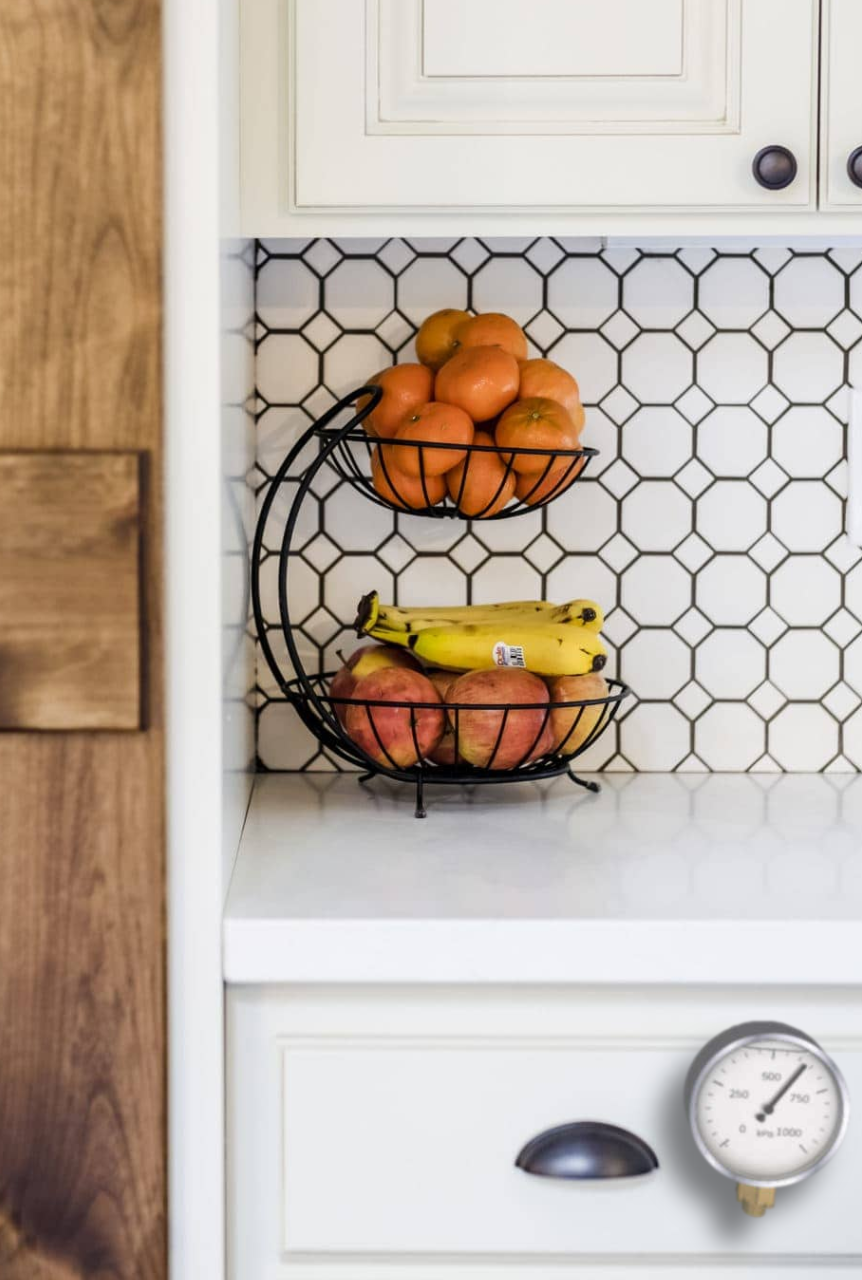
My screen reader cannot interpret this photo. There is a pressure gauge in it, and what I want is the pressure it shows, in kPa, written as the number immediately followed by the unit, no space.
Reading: 625kPa
